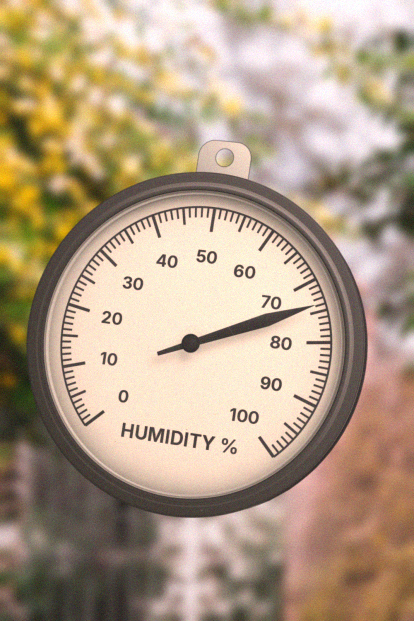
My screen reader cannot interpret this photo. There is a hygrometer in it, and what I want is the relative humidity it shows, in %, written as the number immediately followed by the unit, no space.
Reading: 74%
